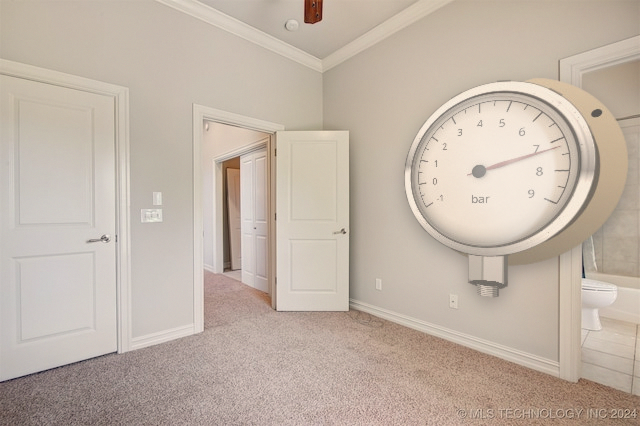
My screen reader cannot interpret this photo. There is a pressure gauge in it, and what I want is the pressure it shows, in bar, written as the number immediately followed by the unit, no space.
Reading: 7.25bar
